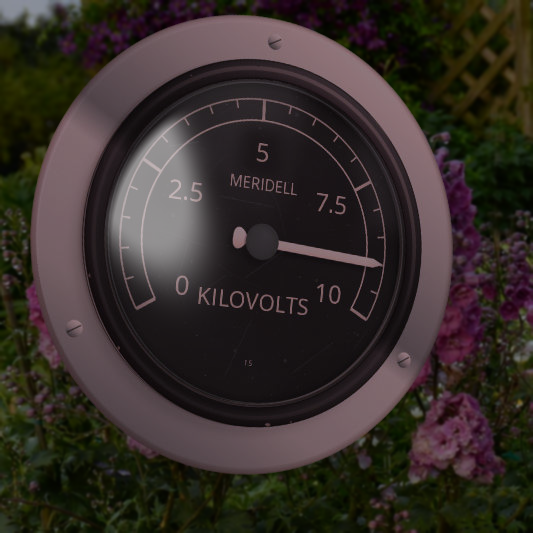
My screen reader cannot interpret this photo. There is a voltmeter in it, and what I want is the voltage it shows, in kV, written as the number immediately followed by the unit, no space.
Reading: 9kV
